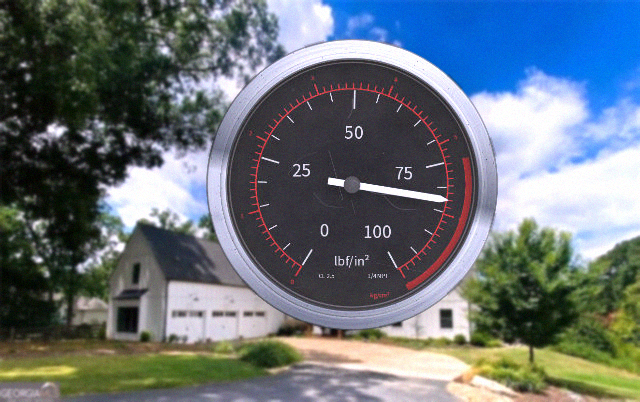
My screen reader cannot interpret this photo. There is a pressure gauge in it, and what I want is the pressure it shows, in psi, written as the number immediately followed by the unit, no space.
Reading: 82.5psi
